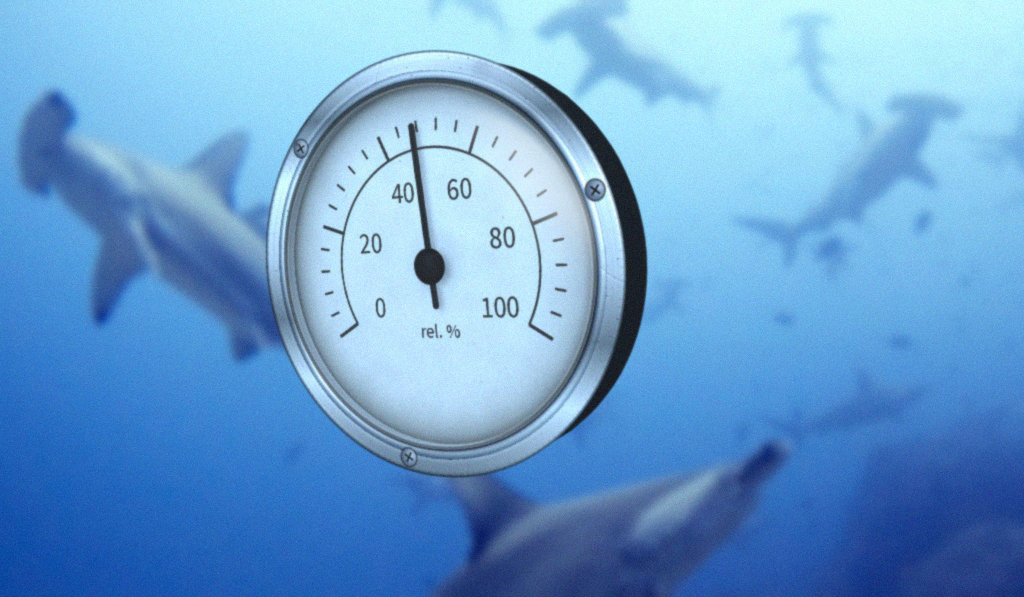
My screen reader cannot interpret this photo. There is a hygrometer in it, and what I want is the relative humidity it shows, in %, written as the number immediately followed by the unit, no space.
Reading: 48%
